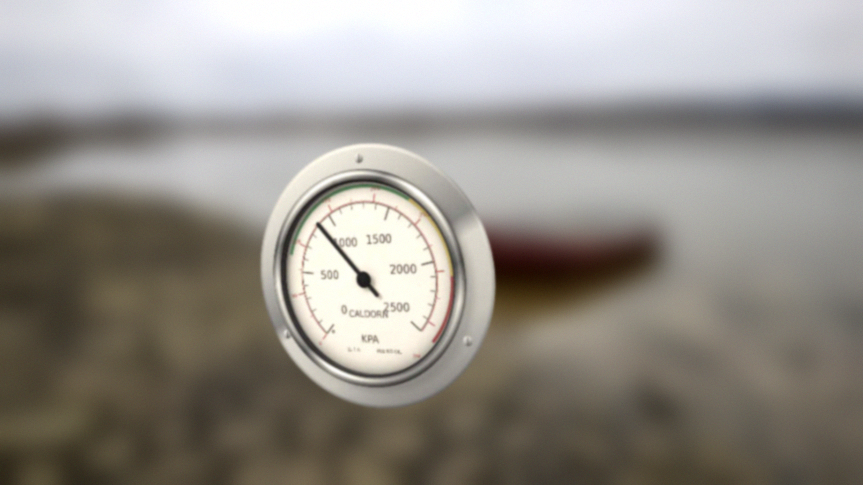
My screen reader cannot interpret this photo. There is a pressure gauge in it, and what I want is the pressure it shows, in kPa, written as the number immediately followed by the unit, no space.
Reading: 900kPa
